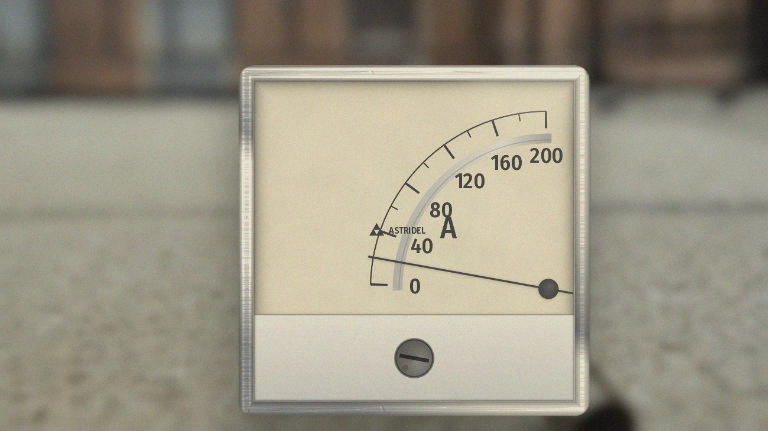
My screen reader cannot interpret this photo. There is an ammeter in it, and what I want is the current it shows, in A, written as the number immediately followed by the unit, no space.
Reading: 20A
